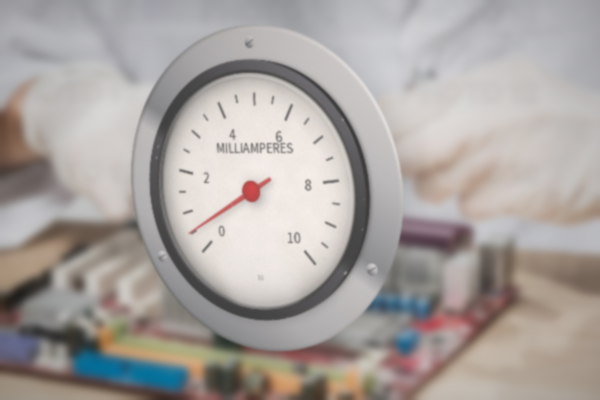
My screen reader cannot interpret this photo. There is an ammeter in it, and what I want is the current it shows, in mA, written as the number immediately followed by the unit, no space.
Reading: 0.5mA
